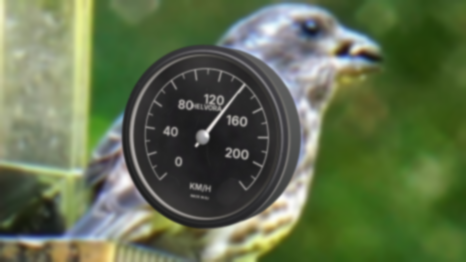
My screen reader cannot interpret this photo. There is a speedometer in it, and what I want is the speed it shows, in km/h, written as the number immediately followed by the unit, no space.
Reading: 140km/h
